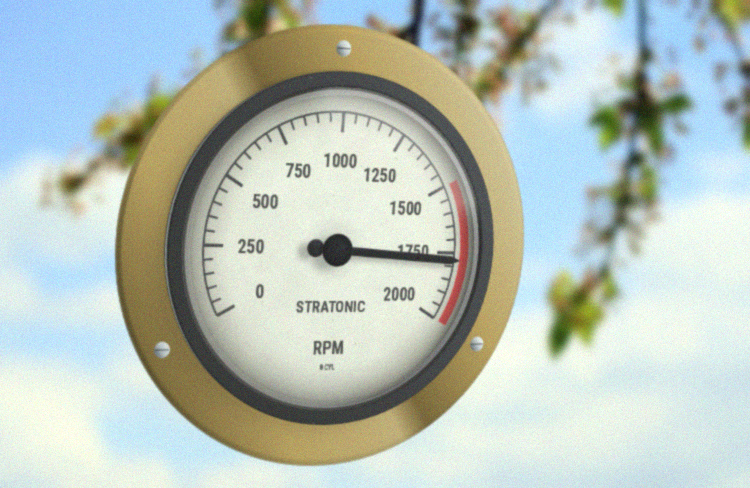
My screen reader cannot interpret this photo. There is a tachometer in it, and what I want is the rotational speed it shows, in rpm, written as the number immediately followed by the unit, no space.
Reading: 1775rpm
